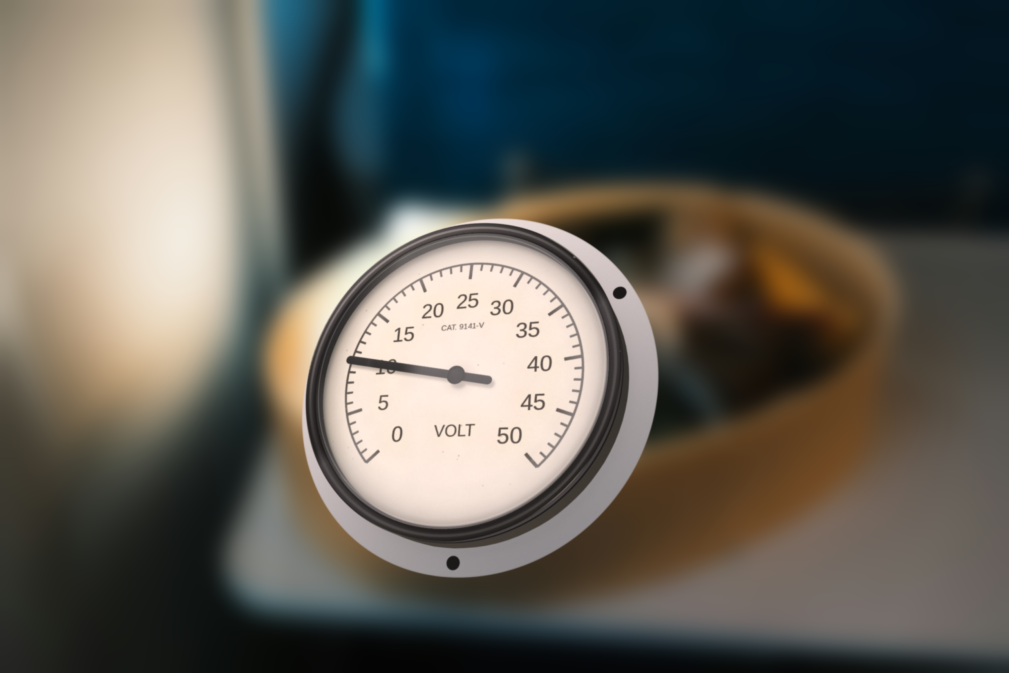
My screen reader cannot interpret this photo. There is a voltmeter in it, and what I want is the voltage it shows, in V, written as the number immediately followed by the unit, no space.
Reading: 10V
